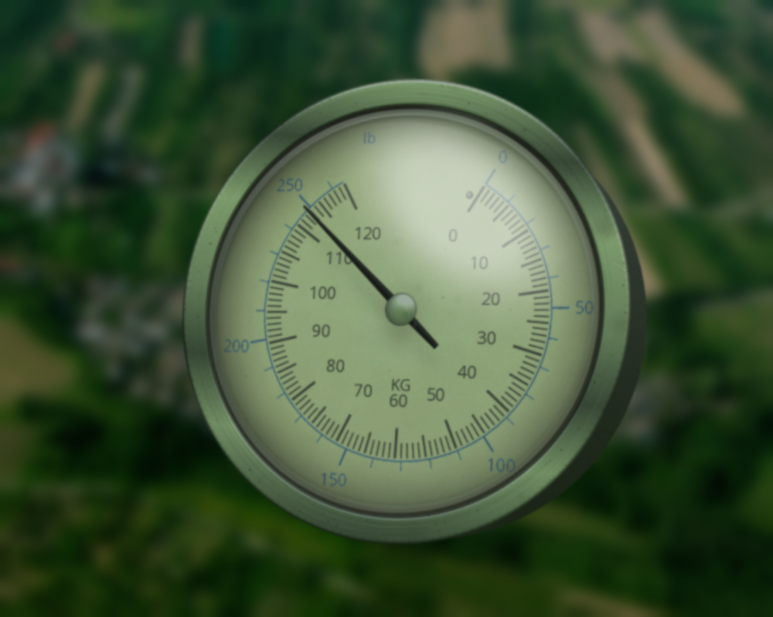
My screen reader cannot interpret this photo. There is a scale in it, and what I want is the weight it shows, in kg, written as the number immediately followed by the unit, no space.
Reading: 113kg
